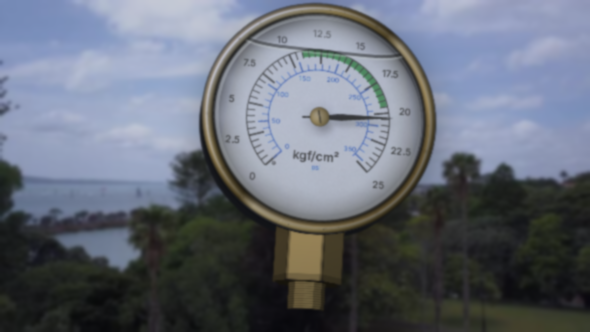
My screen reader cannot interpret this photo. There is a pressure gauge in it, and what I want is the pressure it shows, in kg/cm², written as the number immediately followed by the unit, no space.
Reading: 20.5kg/cm²
